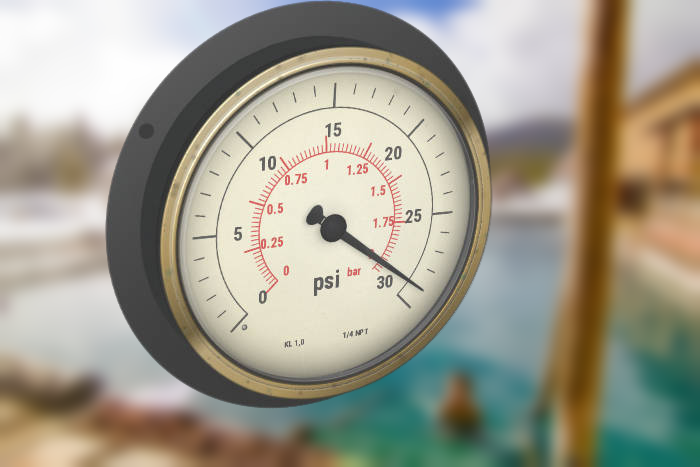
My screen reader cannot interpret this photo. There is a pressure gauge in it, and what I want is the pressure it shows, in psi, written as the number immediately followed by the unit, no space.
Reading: 29psi
